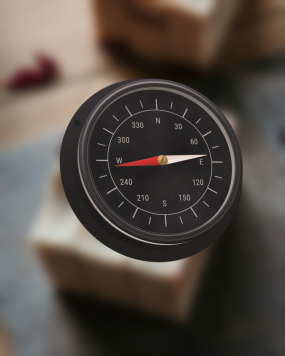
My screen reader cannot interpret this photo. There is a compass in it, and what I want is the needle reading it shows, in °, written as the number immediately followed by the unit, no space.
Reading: 262.5°
